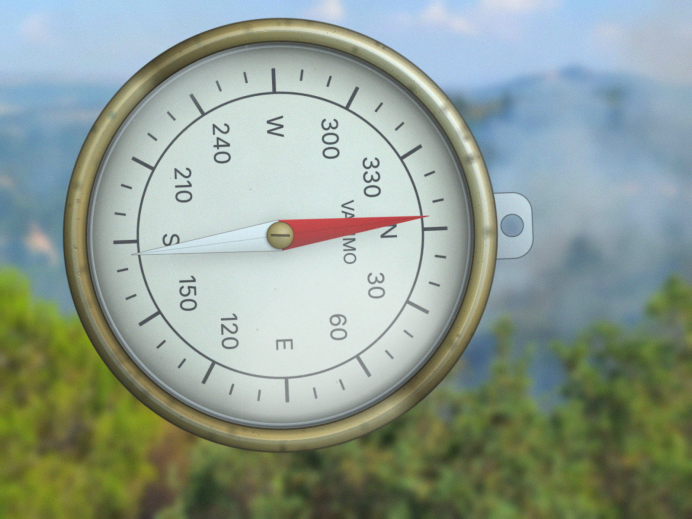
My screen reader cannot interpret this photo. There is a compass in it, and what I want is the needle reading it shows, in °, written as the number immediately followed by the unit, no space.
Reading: 355°
